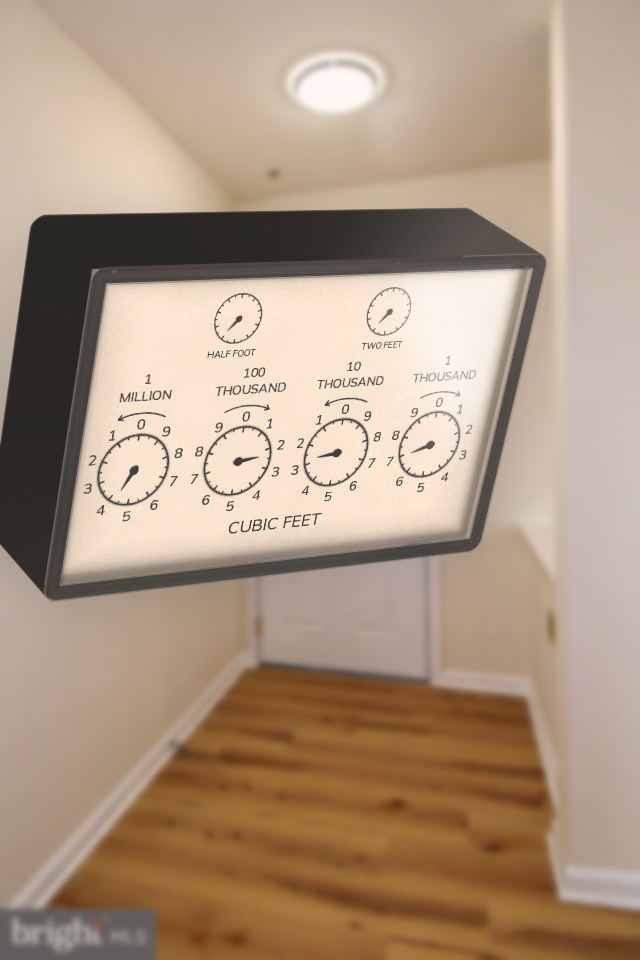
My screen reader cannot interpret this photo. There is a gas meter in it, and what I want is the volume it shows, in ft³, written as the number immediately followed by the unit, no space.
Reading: 422700ft³
